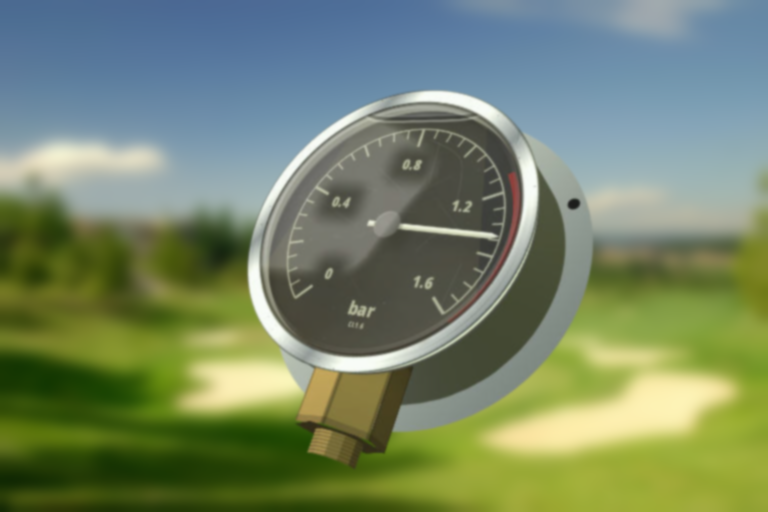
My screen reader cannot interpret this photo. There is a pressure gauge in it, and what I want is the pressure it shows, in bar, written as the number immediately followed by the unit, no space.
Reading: 1.35bar
